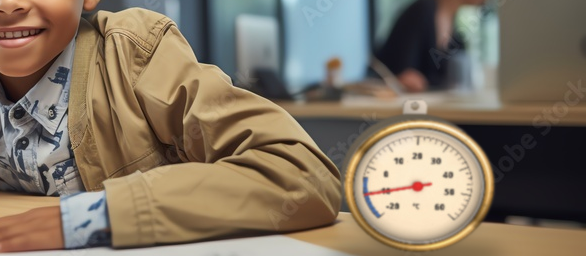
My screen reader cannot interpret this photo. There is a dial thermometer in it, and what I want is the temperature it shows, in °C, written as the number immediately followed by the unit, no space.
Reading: -10°C
